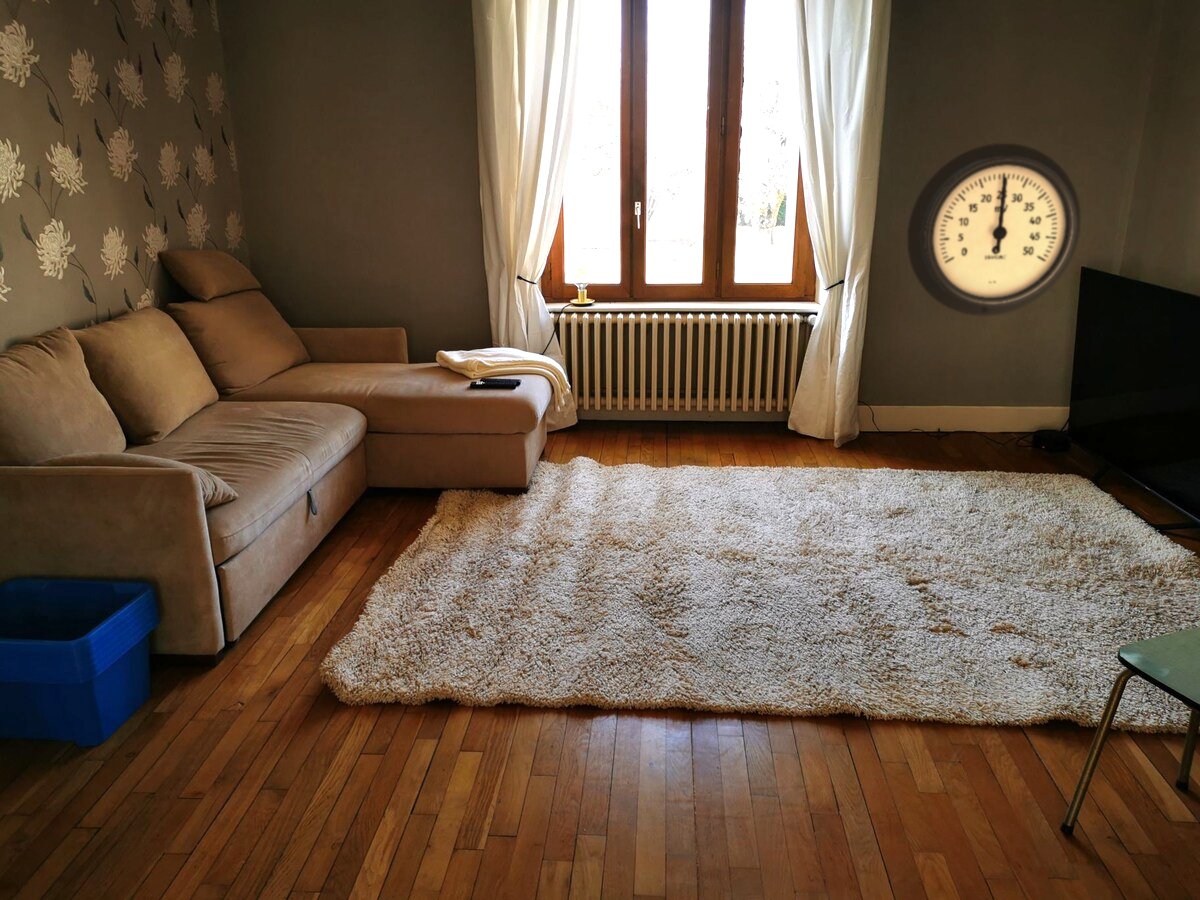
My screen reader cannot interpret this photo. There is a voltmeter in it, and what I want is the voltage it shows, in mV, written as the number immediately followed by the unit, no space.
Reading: 25mV
